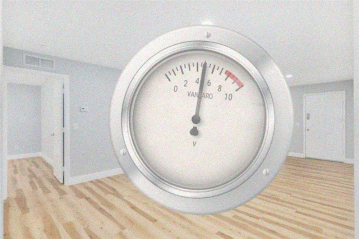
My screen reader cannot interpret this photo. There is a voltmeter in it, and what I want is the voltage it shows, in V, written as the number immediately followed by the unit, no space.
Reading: 5V
